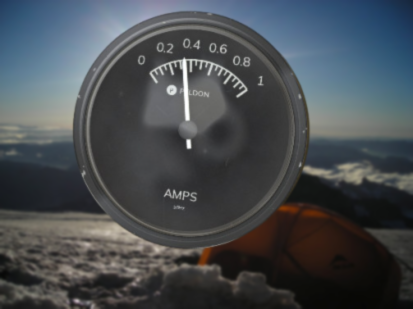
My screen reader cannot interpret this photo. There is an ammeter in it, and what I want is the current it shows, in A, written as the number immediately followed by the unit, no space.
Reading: 0.35A
